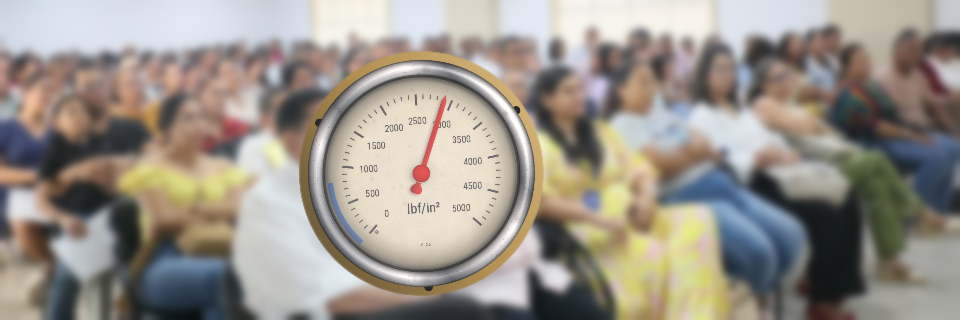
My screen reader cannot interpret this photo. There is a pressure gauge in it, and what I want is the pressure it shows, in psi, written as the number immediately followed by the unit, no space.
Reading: 2900psi
